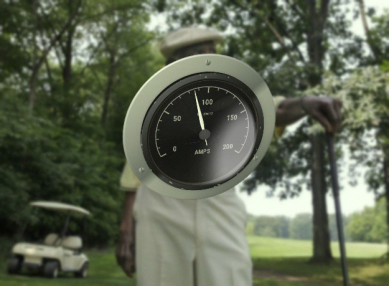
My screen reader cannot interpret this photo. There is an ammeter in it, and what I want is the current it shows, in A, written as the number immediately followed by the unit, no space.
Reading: 85A
